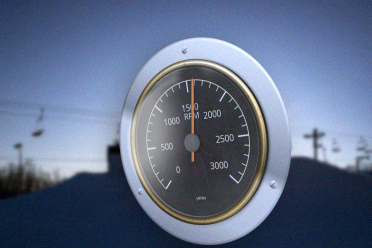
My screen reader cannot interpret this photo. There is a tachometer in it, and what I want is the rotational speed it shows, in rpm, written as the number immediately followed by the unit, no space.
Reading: 1600rpm
